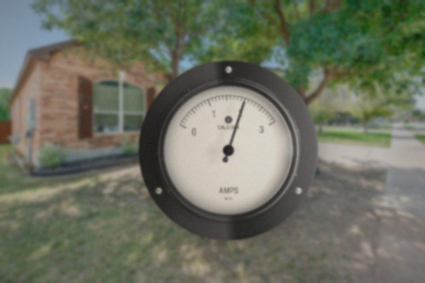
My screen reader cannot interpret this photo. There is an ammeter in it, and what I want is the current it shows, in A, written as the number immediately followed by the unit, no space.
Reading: 2A
